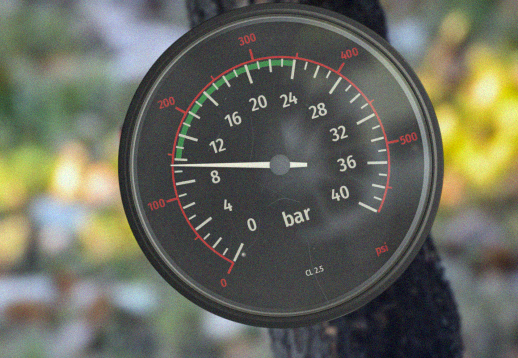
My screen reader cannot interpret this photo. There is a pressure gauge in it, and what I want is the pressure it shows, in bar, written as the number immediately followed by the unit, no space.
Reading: 9.5bar
